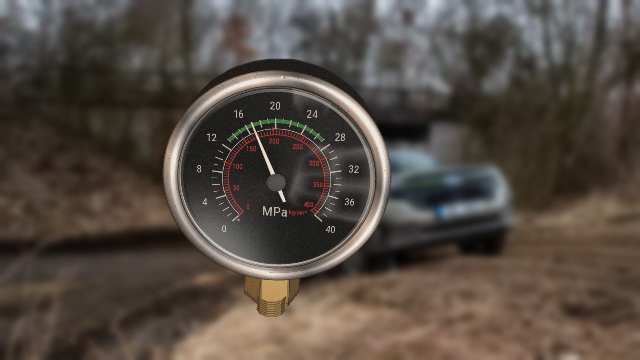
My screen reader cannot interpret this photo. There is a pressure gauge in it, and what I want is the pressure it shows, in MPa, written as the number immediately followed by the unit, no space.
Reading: 17MPa
